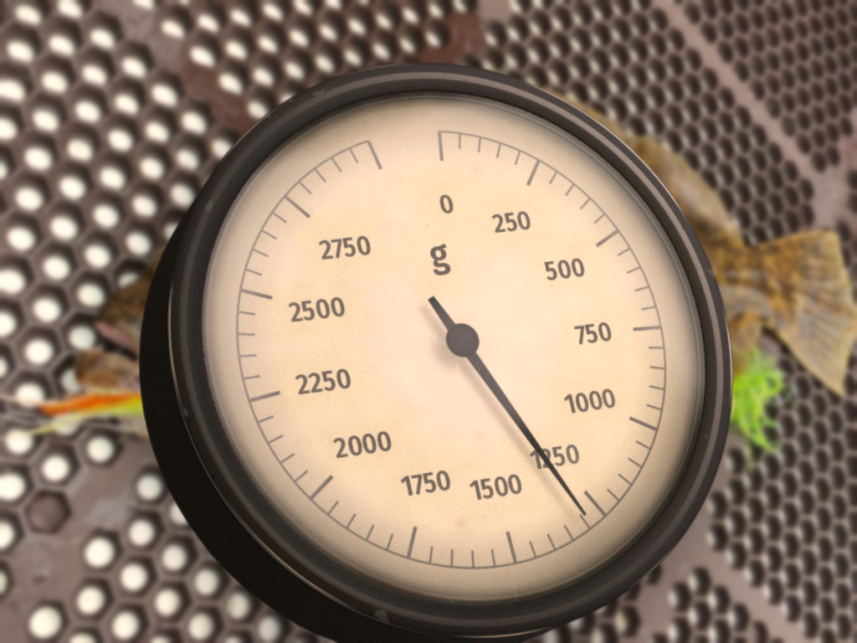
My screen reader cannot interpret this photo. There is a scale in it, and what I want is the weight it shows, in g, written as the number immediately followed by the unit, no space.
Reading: 1300g
